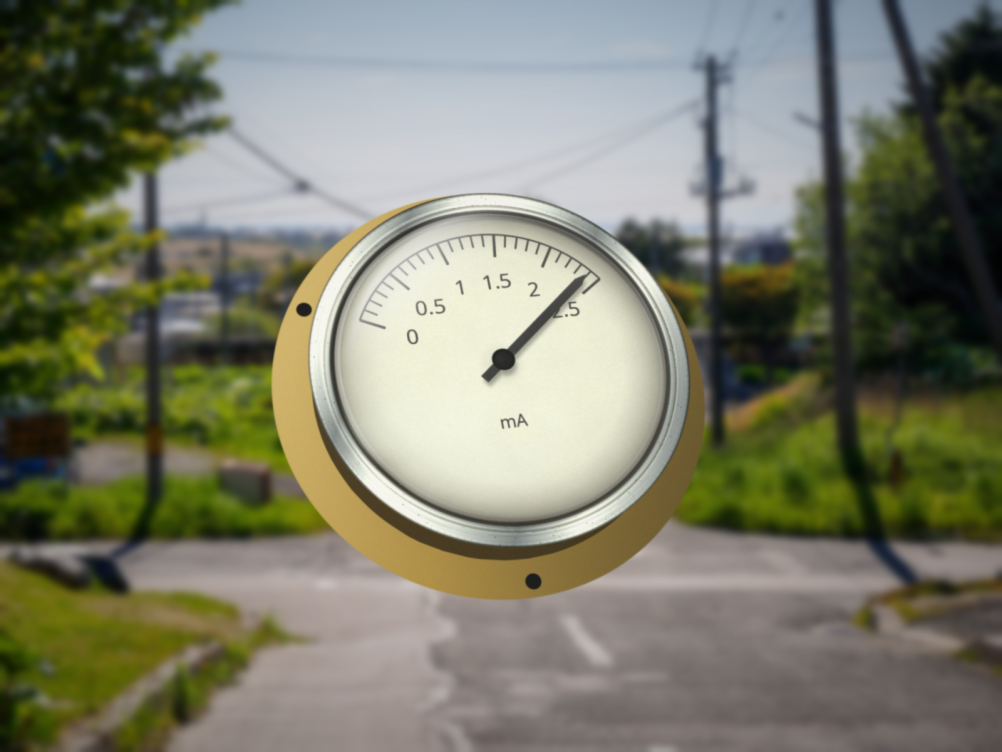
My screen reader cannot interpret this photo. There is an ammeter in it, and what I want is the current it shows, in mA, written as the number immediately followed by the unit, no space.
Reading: 2.4mA
